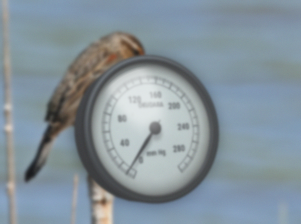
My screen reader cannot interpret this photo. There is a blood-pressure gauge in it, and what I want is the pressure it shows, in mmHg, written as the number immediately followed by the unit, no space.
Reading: 10mmHg
